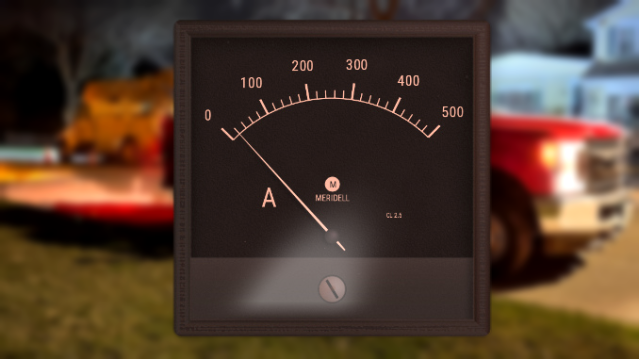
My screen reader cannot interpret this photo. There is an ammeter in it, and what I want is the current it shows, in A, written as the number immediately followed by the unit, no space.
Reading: 20A
